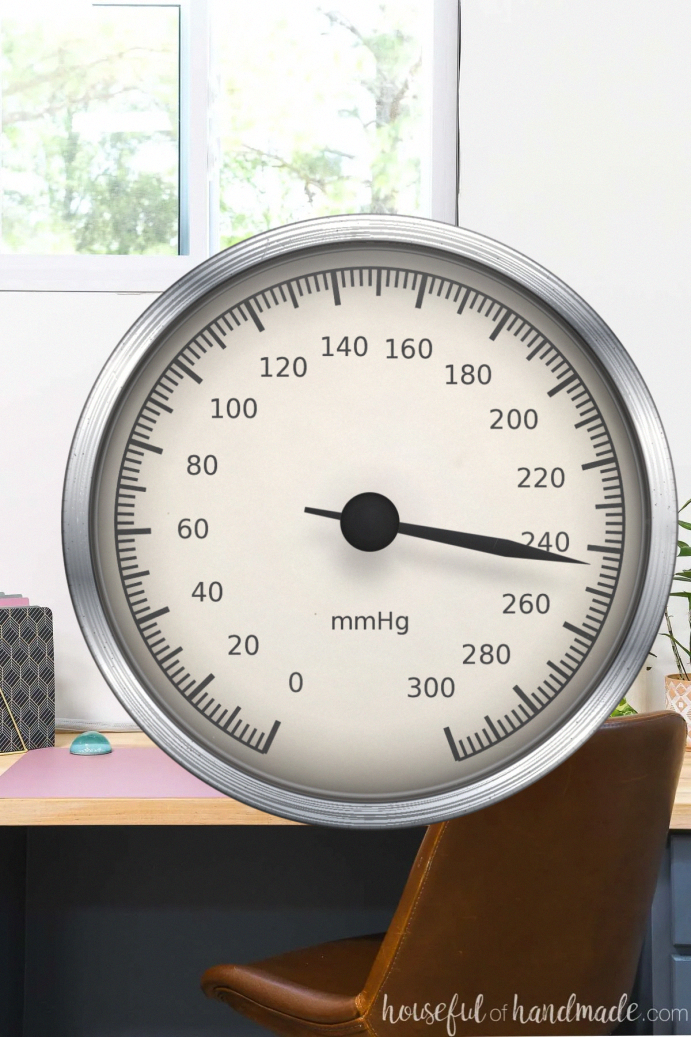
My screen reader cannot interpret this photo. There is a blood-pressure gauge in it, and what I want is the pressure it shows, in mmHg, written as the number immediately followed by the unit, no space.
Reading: 244mmHg
